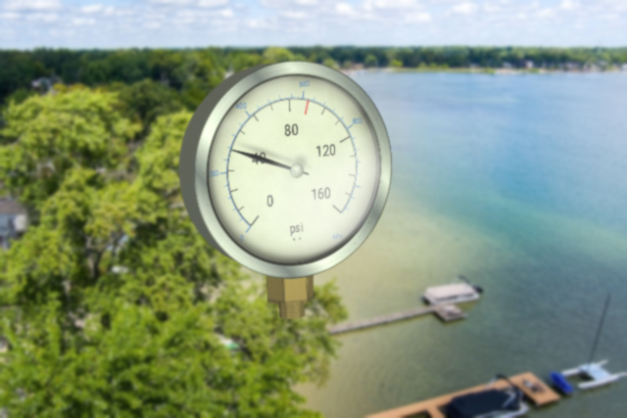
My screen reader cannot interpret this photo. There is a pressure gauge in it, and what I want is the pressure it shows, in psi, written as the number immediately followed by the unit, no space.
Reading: 40psi
